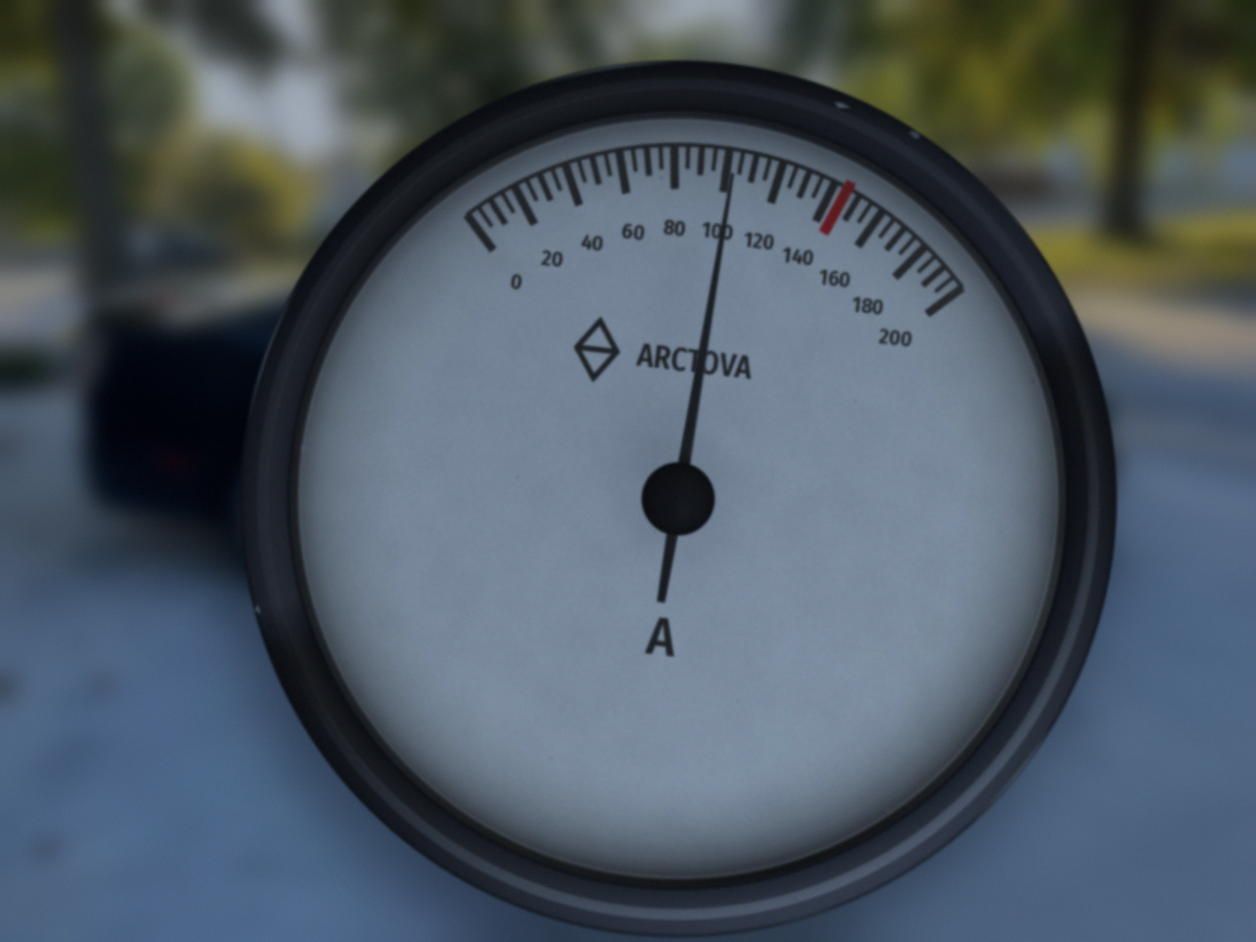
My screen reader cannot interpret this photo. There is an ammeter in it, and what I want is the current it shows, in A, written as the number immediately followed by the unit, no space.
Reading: 102.5A
